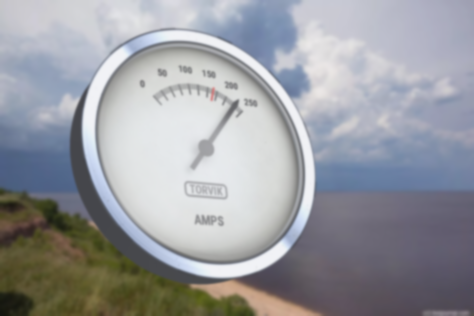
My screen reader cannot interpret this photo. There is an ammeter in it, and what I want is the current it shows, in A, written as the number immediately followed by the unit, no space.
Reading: 225A
